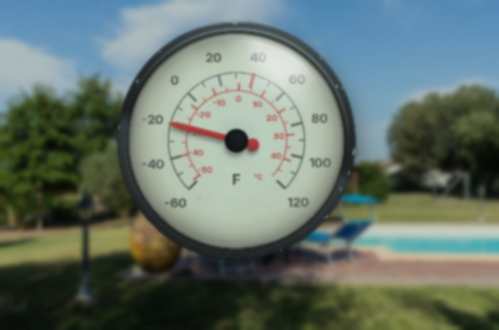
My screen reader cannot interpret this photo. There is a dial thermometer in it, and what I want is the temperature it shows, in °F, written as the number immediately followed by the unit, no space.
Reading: -20°F
